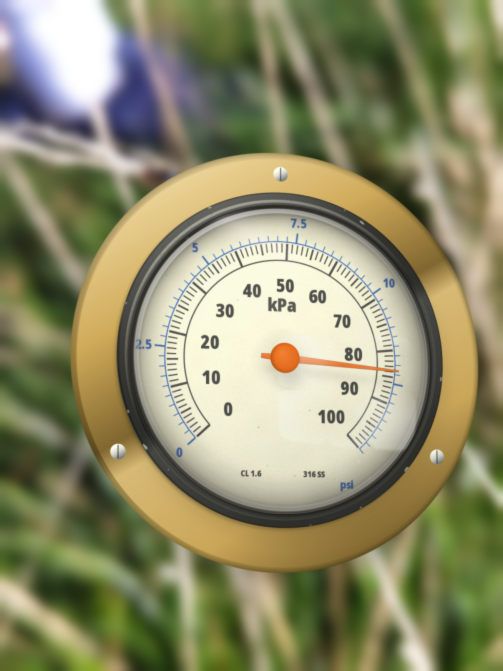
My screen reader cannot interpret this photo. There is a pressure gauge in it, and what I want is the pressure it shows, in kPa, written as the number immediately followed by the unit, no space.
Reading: 84kPa
